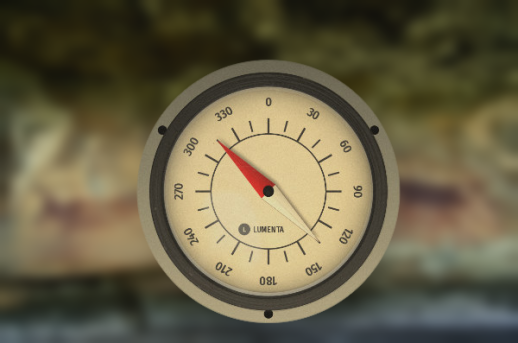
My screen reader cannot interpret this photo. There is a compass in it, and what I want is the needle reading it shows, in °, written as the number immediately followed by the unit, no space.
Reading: 315°
